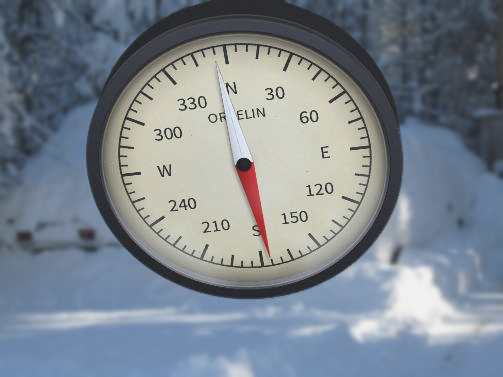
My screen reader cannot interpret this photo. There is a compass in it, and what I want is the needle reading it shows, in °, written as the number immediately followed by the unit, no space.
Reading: 175°
